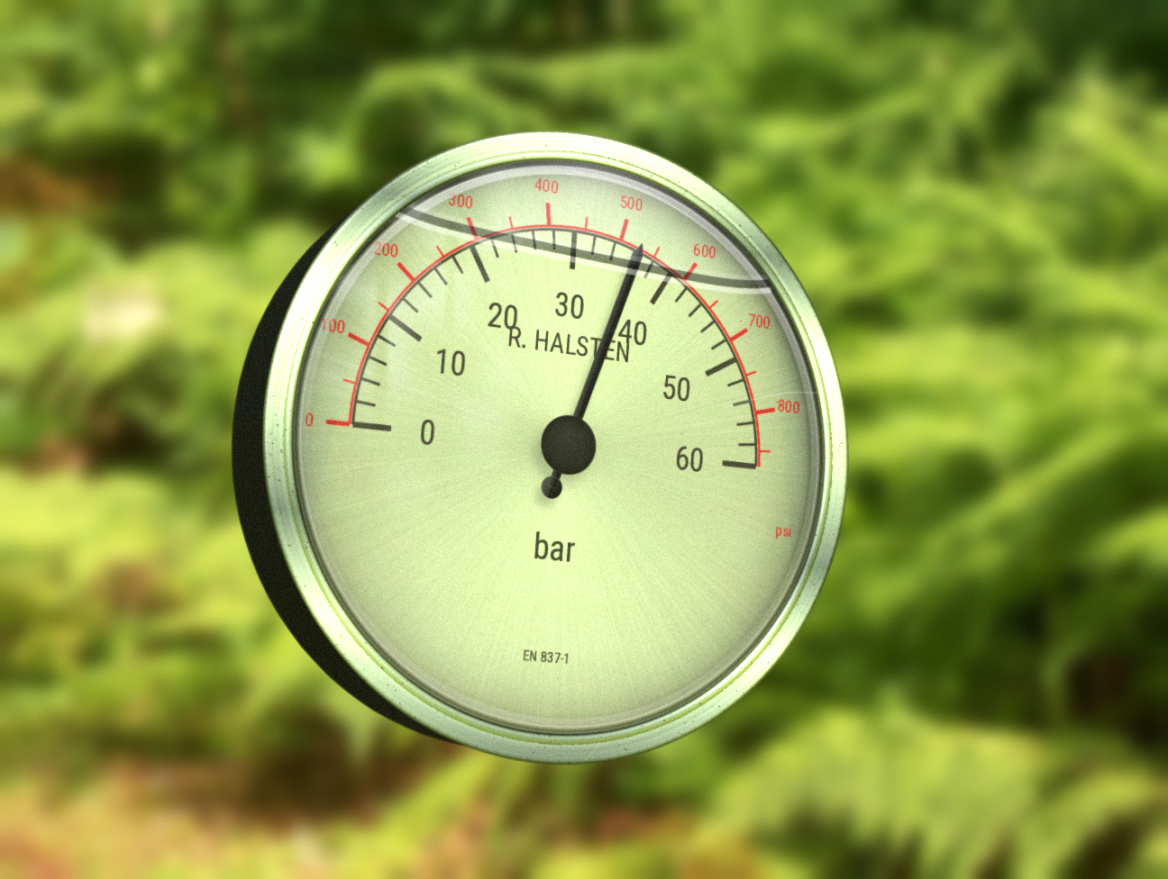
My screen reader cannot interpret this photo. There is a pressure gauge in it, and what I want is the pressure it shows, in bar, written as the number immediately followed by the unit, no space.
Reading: 36bar
